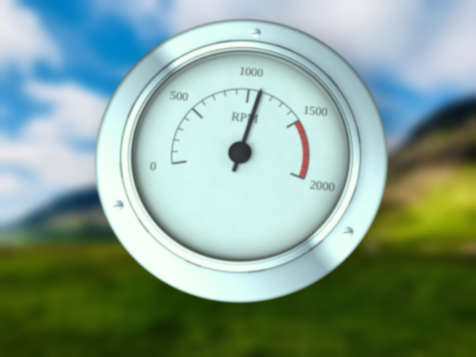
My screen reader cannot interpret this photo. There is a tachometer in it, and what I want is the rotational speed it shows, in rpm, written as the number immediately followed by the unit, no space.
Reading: 1100rpm
